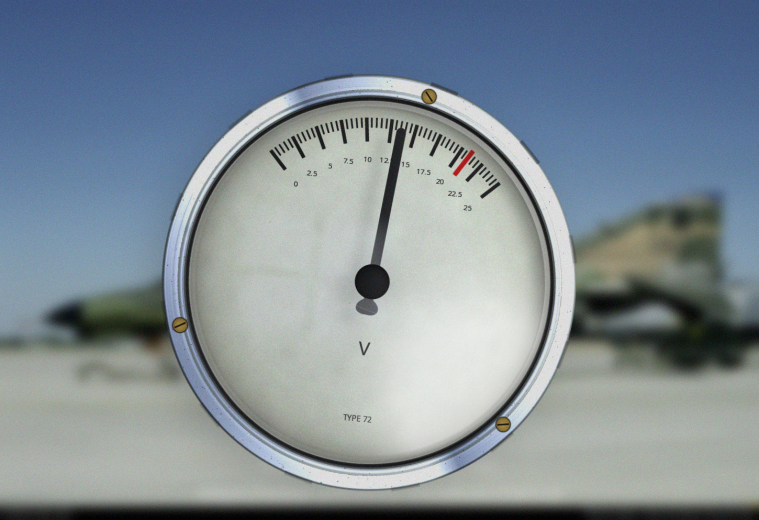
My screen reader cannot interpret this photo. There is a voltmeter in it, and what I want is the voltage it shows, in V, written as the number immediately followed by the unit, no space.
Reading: 13.5V
